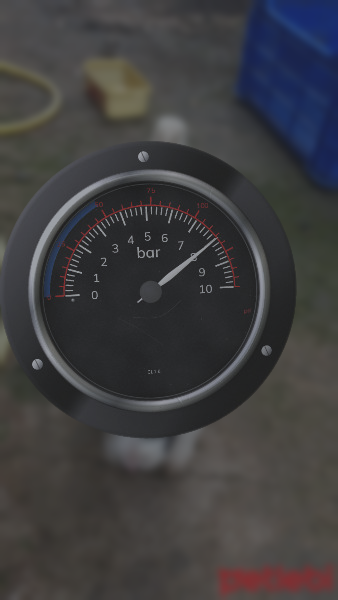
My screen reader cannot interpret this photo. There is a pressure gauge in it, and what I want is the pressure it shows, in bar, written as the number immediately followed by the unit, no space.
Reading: 8bar
